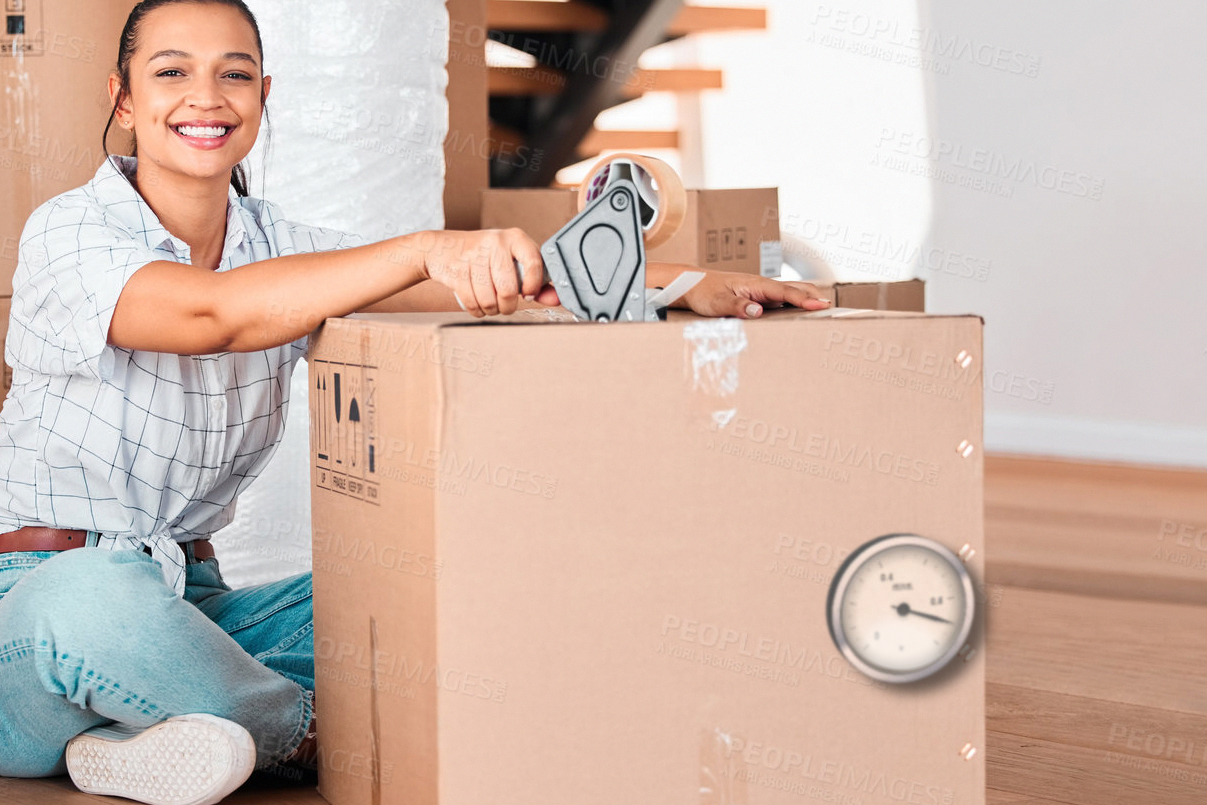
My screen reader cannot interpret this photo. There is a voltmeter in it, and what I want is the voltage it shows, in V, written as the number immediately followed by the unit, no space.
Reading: 0.9V
